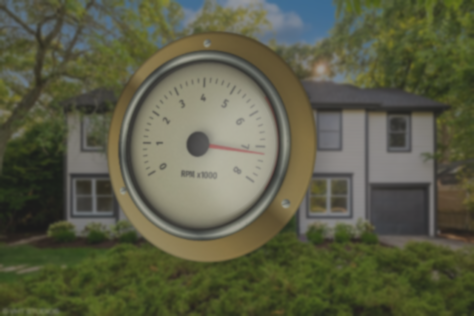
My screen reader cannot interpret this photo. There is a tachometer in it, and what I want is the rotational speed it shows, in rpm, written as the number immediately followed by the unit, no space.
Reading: 7200rpm
